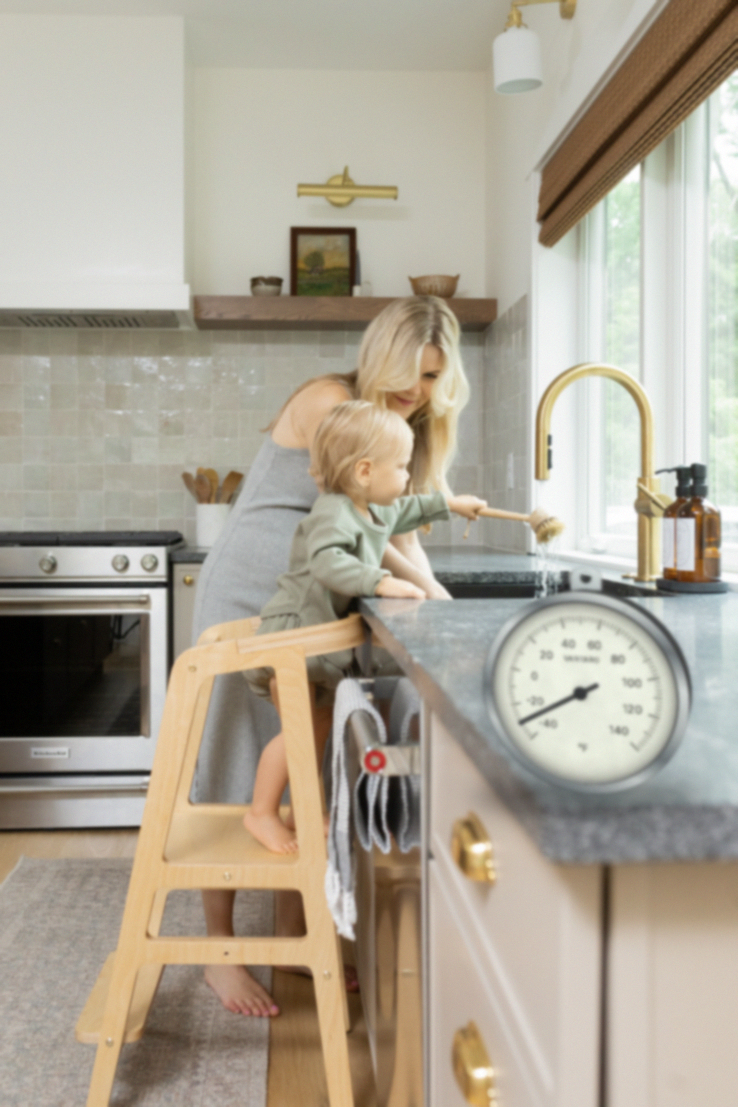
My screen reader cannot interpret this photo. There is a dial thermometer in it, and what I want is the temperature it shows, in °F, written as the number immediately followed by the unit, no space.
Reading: -30°F
